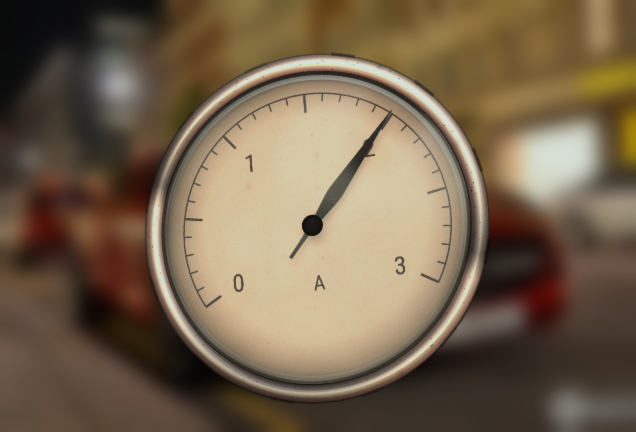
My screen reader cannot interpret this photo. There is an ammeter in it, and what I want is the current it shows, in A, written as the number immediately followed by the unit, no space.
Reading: 2A
